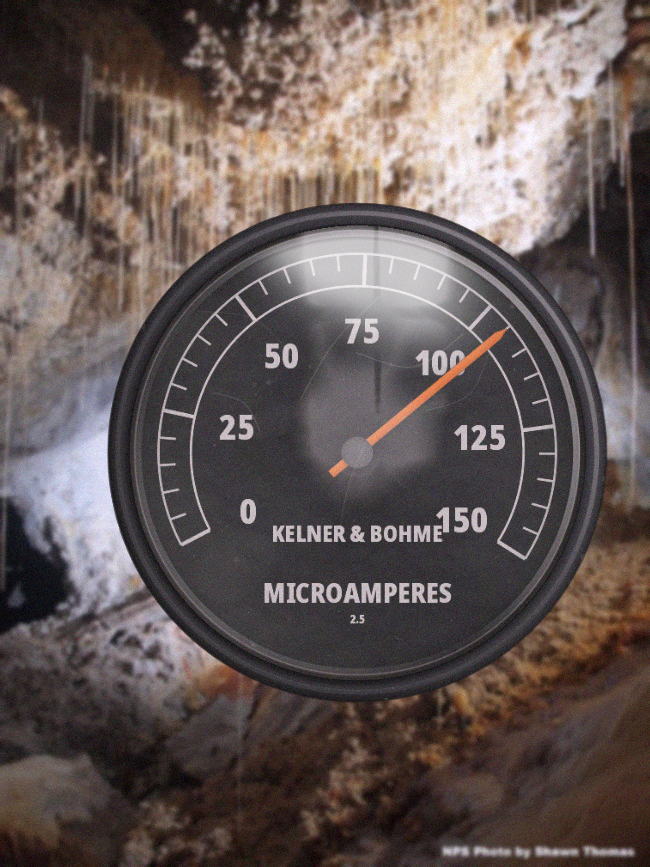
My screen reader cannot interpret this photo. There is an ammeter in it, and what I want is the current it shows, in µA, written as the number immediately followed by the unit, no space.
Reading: 105µA
